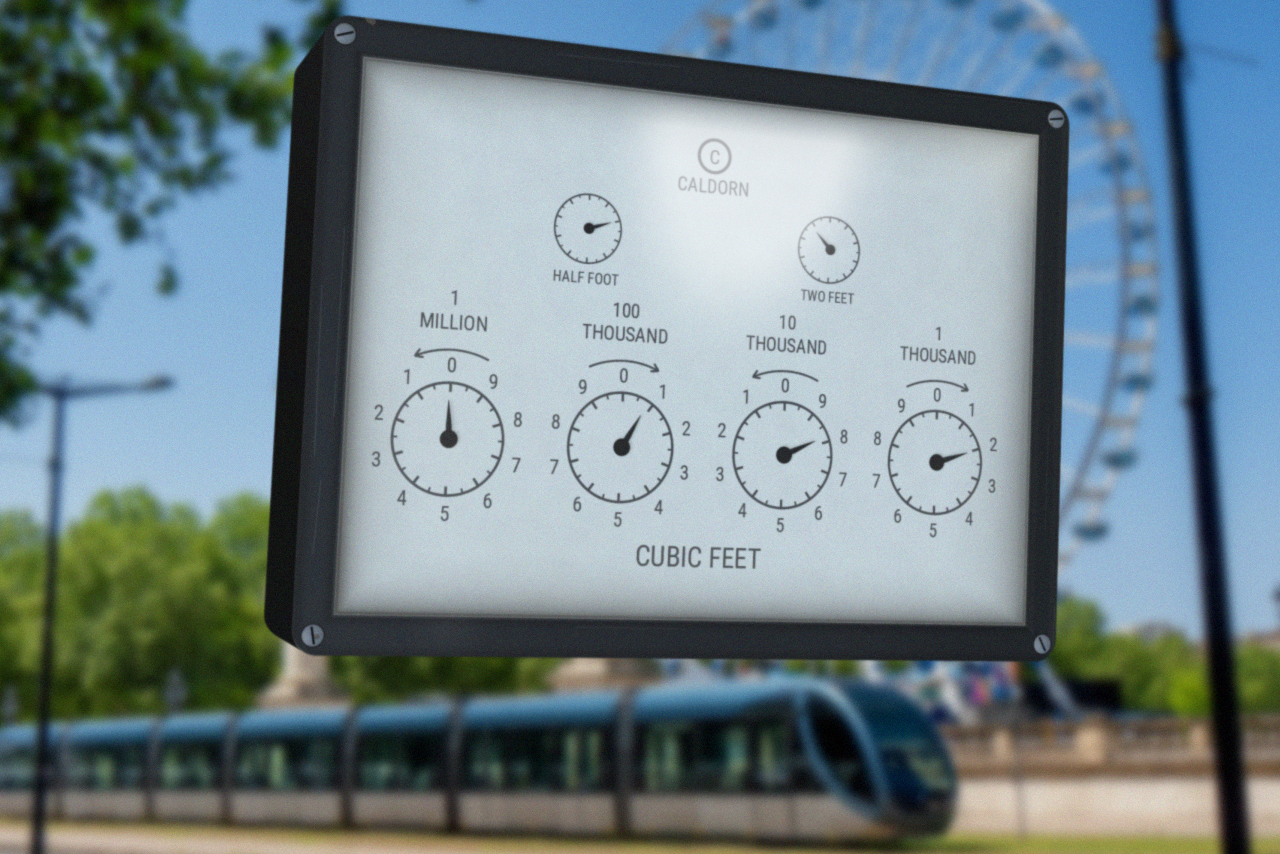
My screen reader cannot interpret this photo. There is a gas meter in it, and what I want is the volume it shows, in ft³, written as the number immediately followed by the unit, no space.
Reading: 8200ft³
